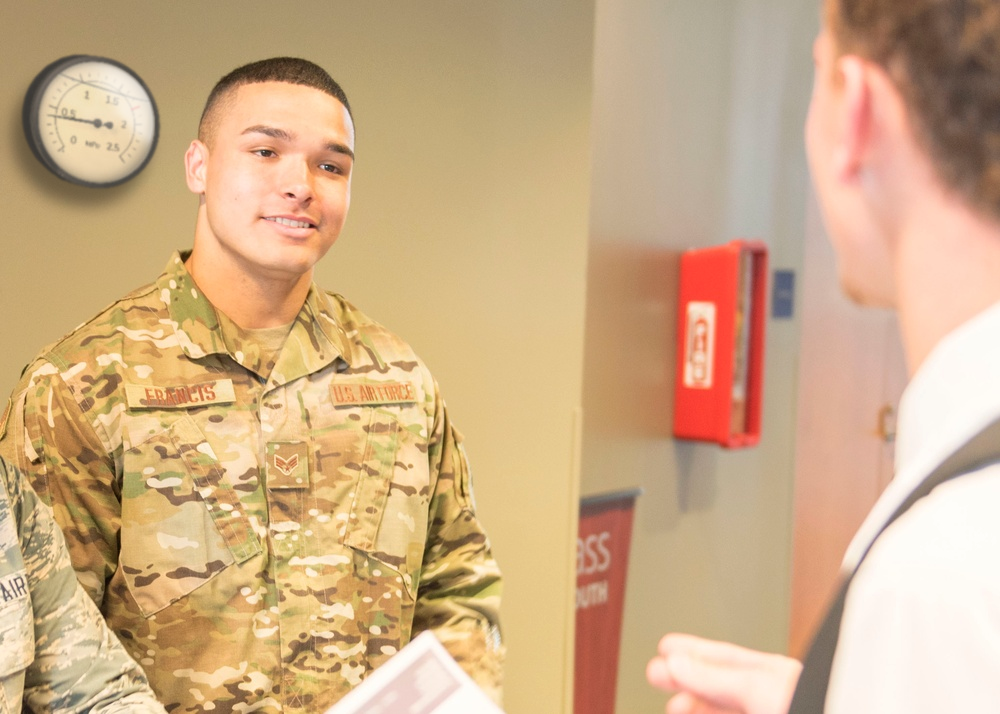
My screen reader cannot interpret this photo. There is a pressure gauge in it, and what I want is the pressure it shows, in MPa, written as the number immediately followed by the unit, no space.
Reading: 0.4MPa
